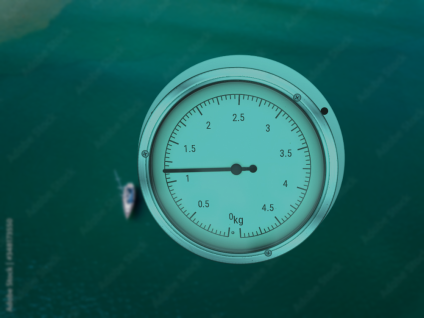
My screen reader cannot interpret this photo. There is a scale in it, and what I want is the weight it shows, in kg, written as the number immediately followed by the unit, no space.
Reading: 1.15kg
